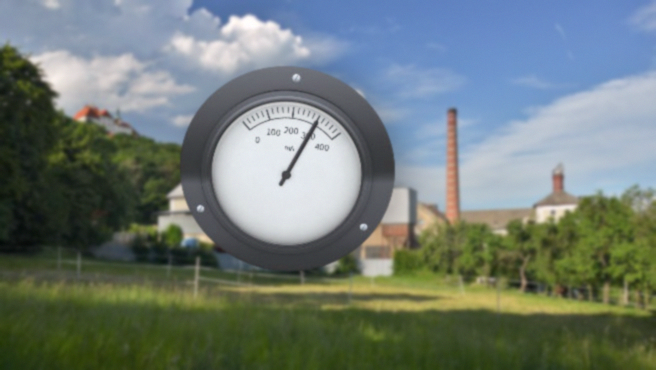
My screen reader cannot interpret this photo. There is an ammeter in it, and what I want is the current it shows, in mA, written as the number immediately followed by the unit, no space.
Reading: 300mA
